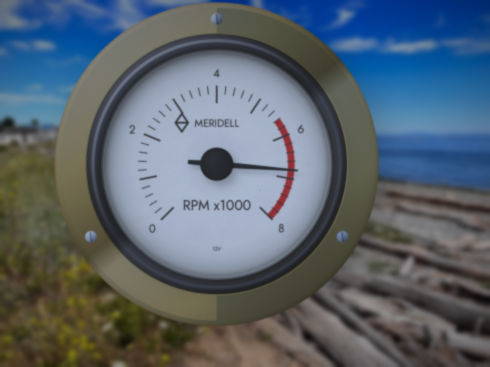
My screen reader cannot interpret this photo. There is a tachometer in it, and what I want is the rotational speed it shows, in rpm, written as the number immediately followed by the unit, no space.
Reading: 6800rpm
